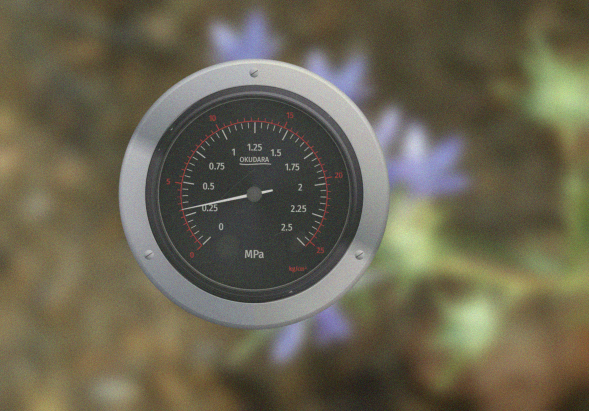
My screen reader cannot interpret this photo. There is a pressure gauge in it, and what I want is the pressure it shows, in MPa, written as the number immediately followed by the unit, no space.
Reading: 0.3MPa
